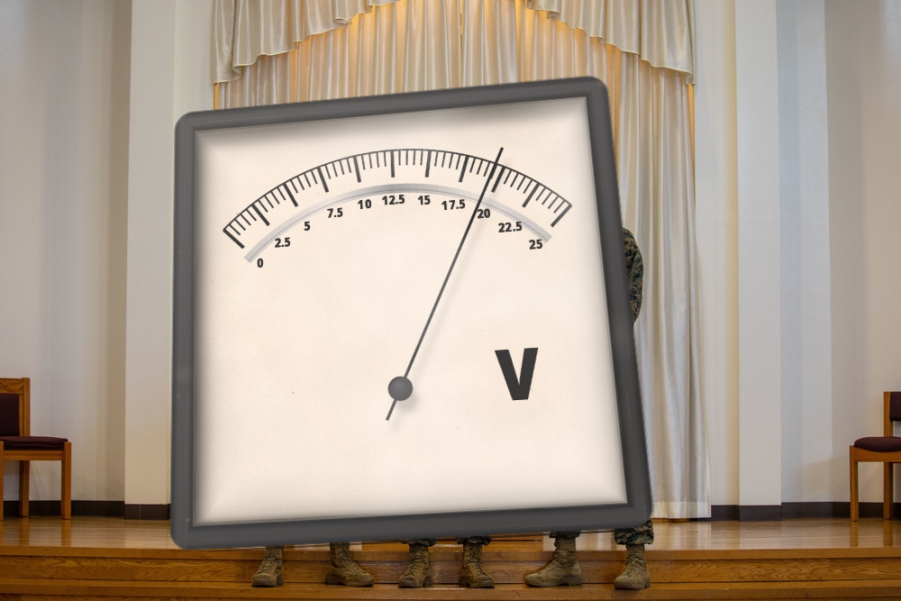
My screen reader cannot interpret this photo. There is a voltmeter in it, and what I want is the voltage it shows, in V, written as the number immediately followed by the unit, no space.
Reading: 19.5V
